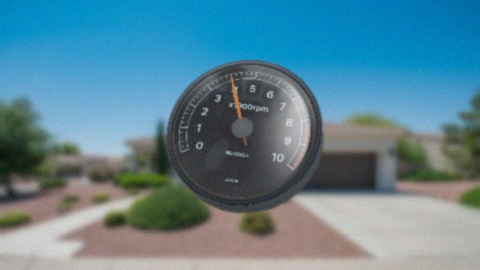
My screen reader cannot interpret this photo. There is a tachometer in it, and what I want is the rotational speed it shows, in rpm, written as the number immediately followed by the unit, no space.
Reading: 4000rpm
